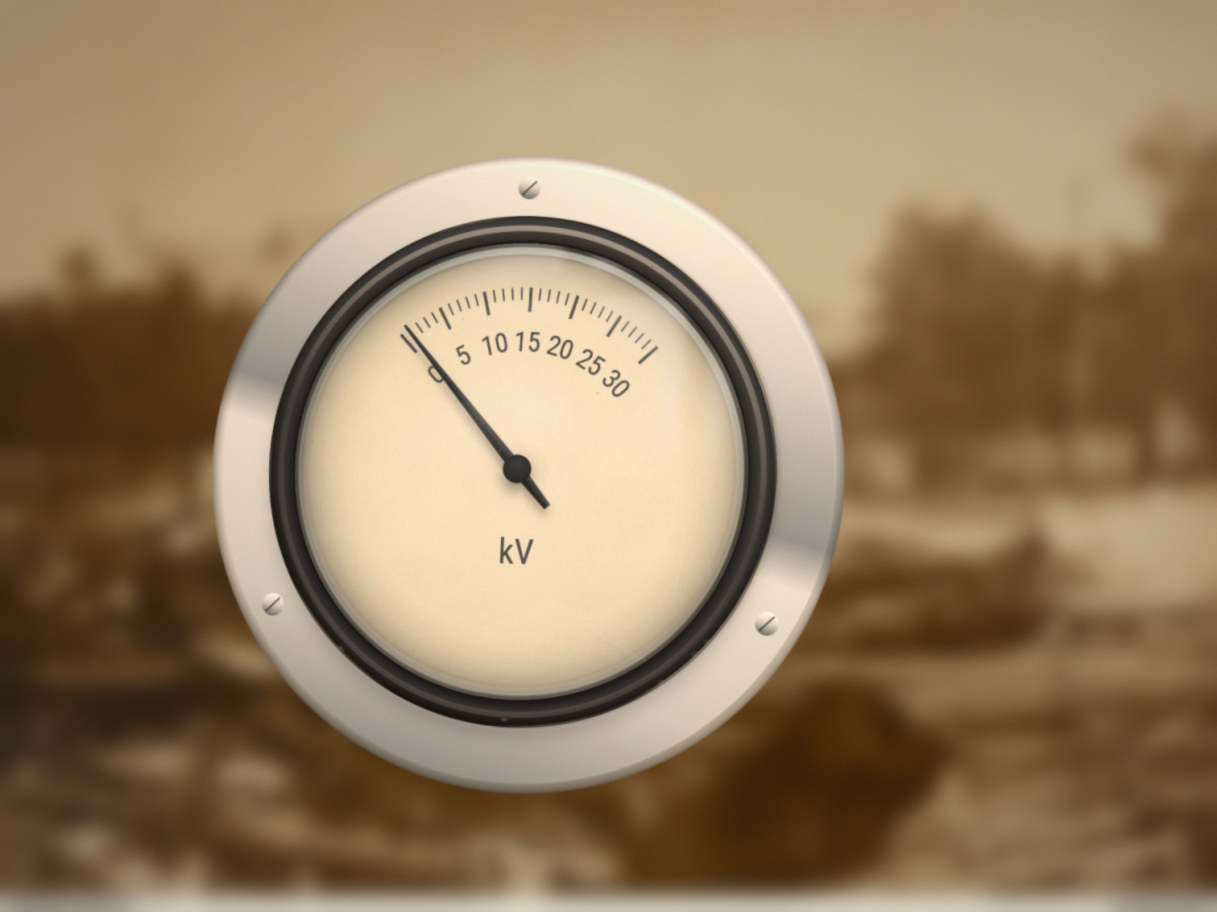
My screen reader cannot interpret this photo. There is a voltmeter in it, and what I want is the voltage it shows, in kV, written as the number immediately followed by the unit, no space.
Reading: 1kV
